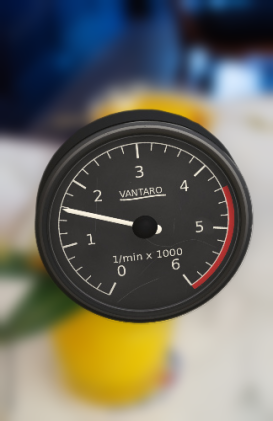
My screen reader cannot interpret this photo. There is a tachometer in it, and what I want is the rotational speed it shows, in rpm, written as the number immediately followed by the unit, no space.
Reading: 1600rpm
